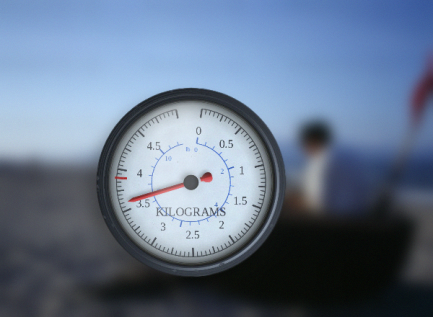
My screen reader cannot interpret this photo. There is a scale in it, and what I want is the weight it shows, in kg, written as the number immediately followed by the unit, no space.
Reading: 3.6kg
